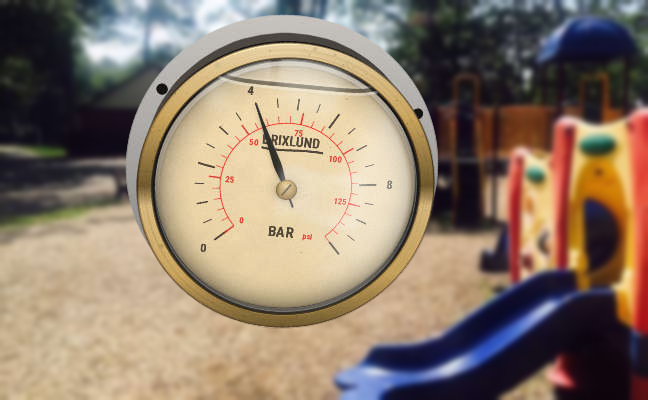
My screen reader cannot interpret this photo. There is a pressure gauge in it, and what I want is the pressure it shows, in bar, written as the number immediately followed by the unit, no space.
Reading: 4bar
